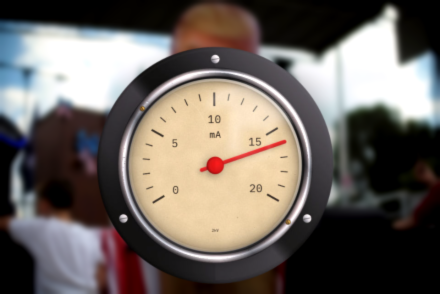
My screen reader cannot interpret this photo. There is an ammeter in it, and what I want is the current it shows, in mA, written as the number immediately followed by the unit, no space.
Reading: 16mA
